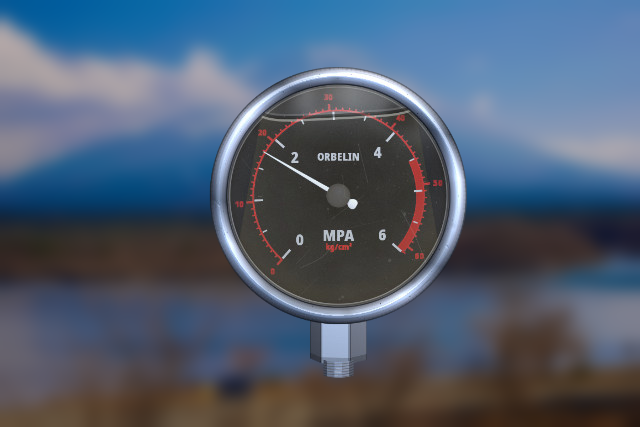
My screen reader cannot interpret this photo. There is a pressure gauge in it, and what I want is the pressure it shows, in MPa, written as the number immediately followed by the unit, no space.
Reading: 1.75MPa
